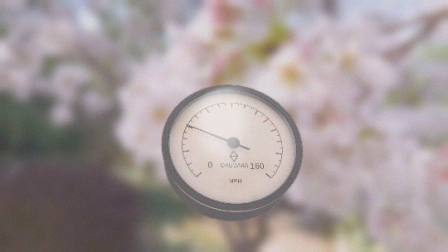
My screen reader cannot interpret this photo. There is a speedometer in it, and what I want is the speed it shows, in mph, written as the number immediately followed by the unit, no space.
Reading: 40mph
